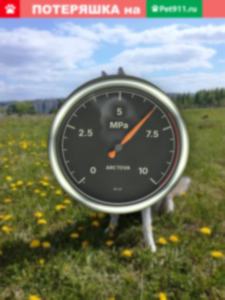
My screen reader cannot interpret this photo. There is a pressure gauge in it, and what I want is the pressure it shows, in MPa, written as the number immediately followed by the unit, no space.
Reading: 6.5MPa
